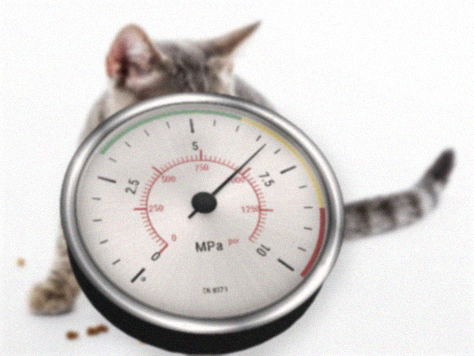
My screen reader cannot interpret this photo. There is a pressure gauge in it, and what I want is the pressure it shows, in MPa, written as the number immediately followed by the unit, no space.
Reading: 6.75MPa
